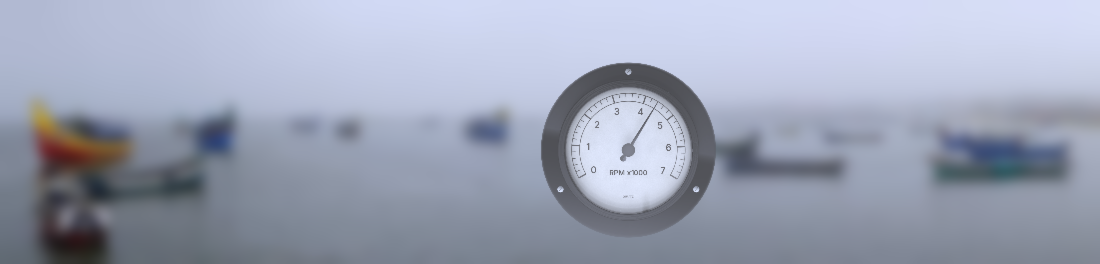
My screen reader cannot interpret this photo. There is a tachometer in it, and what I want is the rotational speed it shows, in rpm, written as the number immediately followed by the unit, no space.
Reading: 4400rpm
